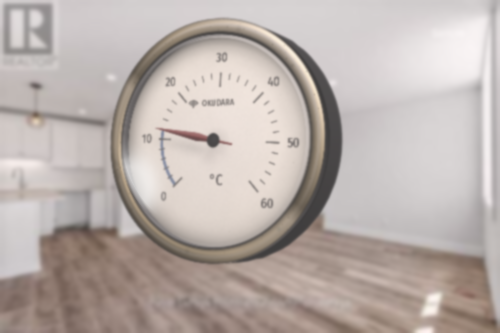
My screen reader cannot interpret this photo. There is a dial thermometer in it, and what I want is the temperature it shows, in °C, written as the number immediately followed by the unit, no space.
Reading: 12°C
